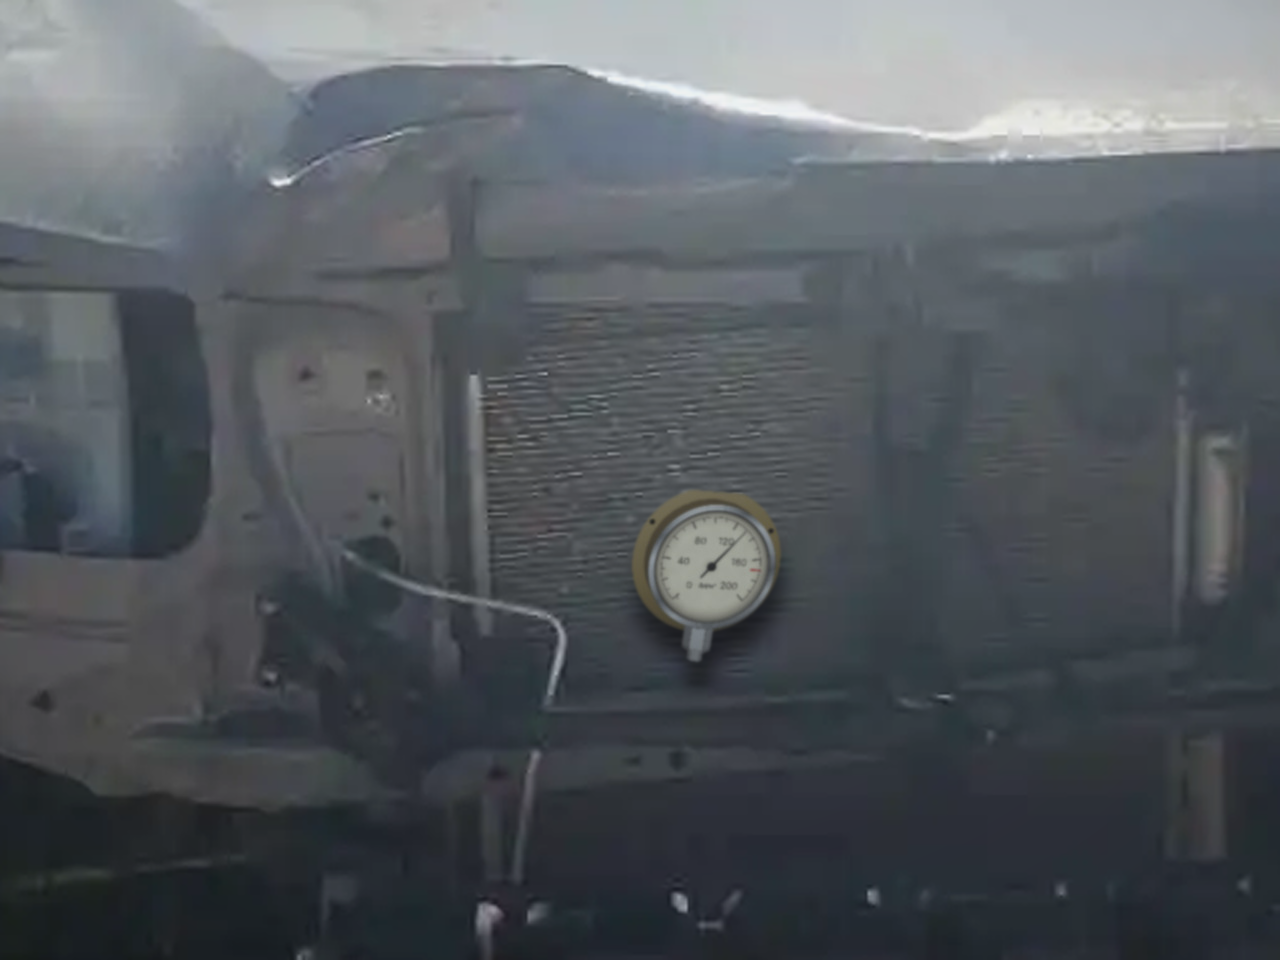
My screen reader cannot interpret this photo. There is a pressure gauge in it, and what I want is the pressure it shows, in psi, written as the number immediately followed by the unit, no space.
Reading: 130psi
